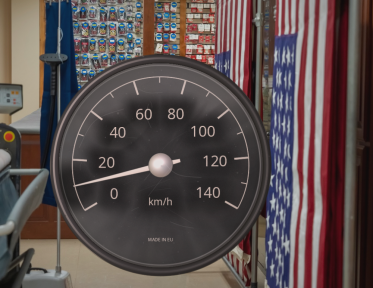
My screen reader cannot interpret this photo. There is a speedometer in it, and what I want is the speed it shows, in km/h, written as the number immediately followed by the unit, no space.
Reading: 10km/h
